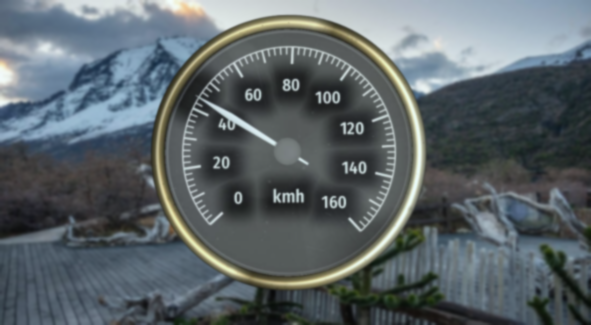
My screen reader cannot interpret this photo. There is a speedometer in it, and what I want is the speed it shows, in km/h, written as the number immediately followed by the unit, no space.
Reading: 44km/h
